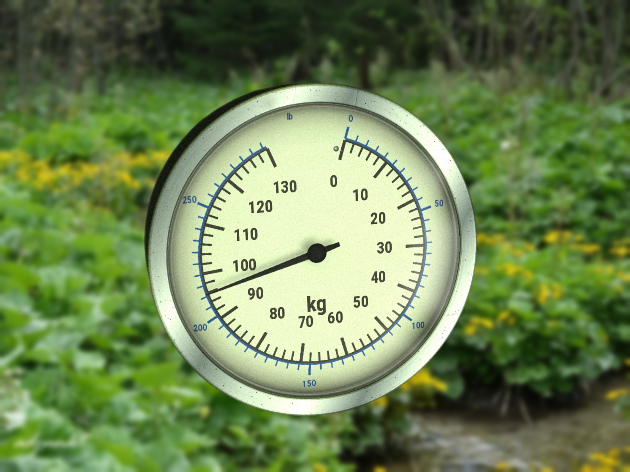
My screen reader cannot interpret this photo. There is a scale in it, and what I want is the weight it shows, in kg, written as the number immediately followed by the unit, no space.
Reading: 96kg
